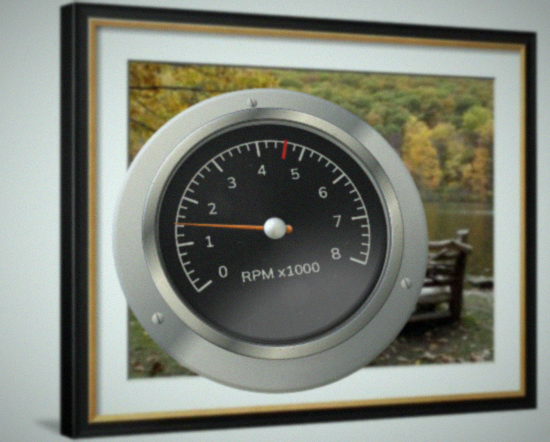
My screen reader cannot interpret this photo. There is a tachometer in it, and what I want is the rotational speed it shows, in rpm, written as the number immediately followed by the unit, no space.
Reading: 1400rpm
